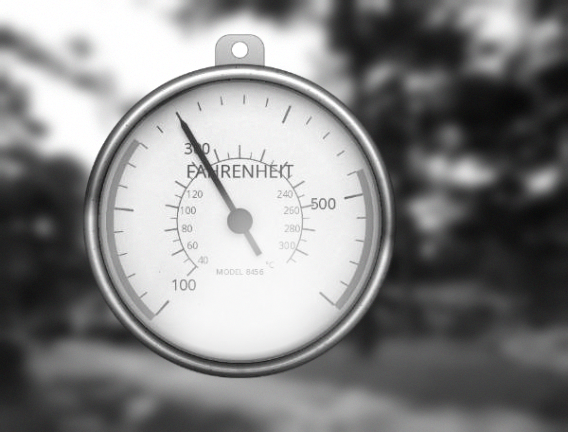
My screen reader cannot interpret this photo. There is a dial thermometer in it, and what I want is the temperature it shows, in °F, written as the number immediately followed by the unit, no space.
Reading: 300°F
